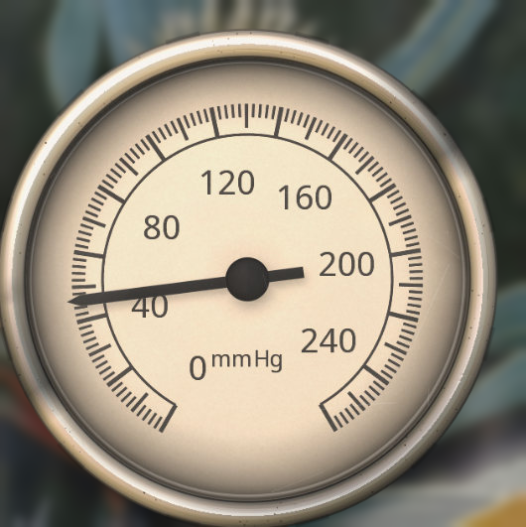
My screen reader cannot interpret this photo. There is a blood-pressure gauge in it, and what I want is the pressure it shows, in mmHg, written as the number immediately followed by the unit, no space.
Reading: 46mmHg
